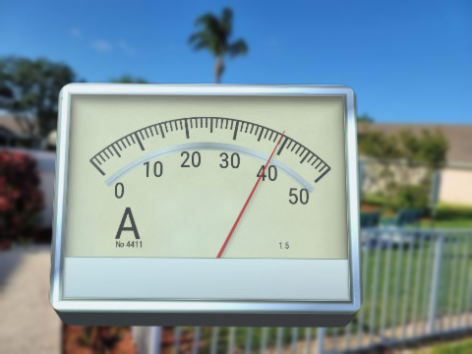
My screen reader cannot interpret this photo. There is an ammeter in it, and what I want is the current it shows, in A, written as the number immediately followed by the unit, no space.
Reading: 39A
